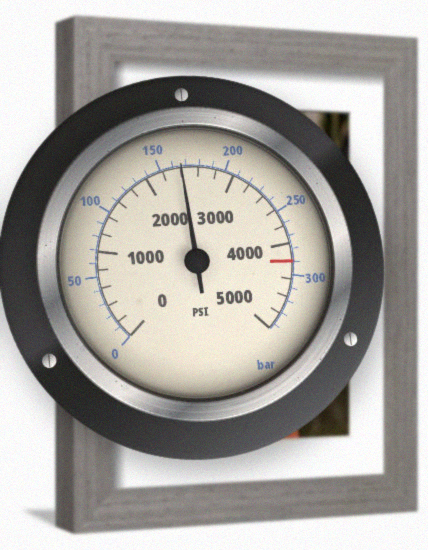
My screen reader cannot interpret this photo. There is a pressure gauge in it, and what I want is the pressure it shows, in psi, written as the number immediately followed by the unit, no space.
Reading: 2400psi
